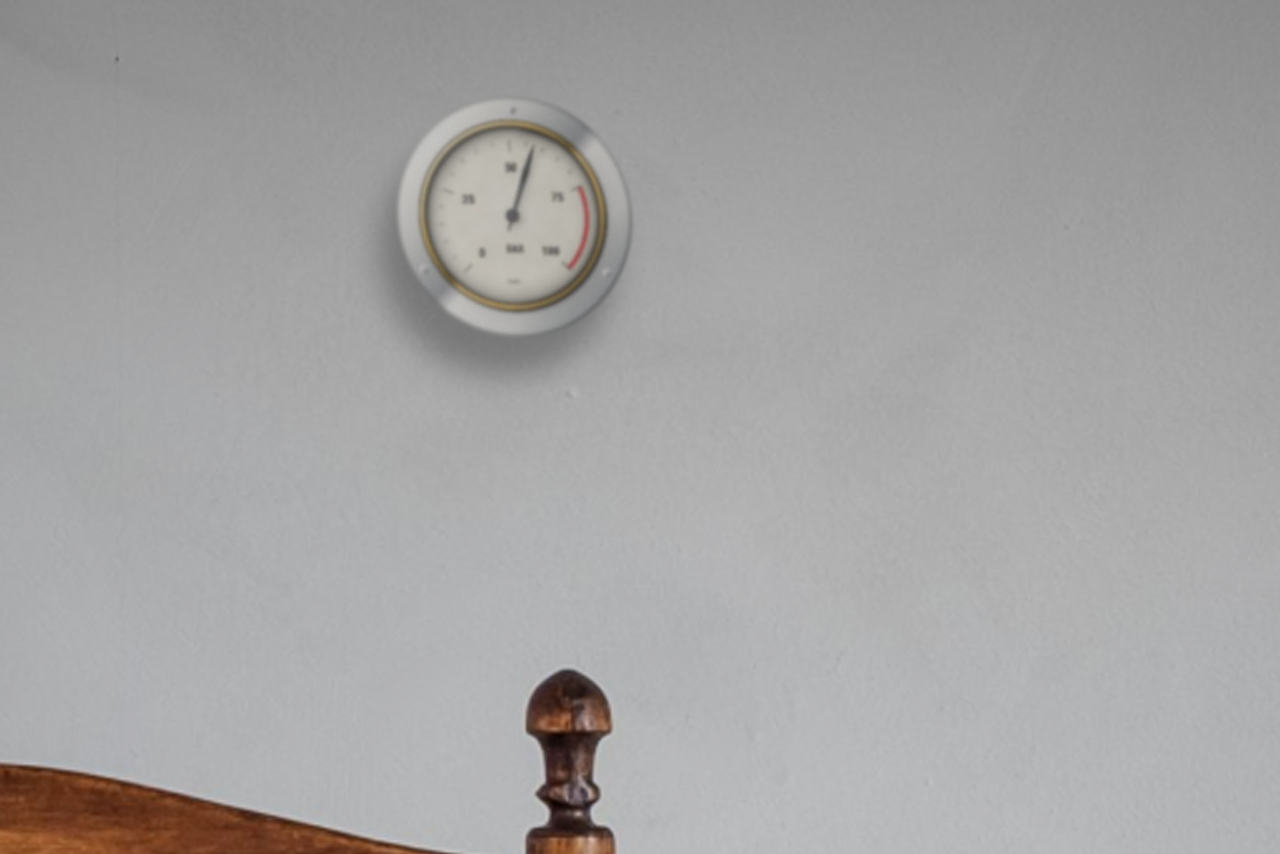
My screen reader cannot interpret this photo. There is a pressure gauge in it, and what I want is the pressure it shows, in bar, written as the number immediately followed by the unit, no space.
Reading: 57.5bar
